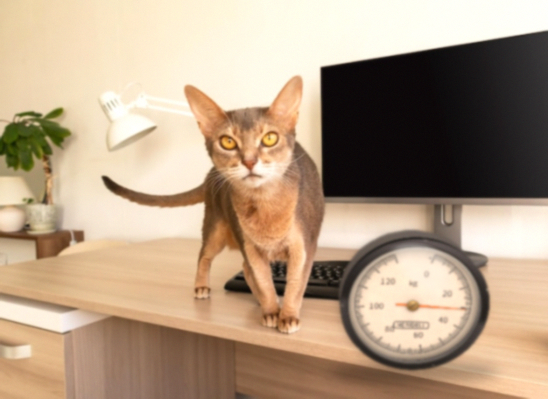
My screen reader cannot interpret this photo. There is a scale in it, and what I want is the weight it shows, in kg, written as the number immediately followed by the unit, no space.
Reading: 30kg
